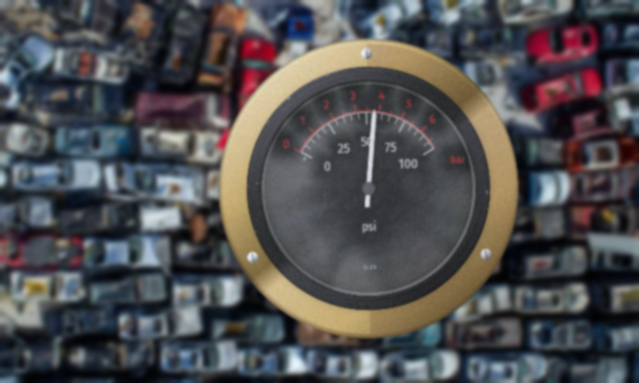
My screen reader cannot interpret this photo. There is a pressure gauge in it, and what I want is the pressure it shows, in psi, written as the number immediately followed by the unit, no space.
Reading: 55psi
